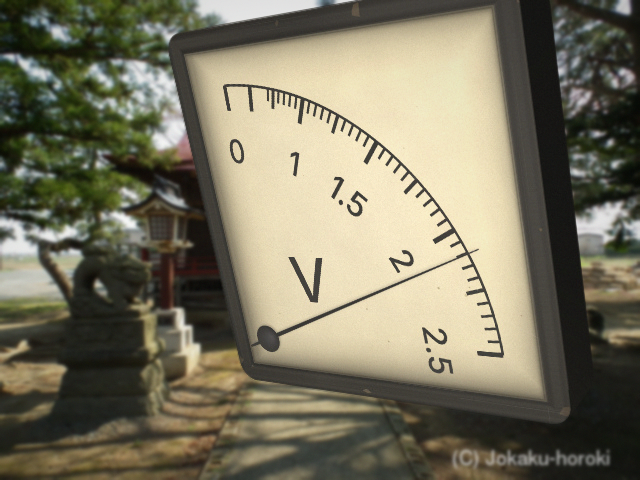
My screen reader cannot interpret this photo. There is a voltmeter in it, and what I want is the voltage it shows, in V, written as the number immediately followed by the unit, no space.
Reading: 2.1V
